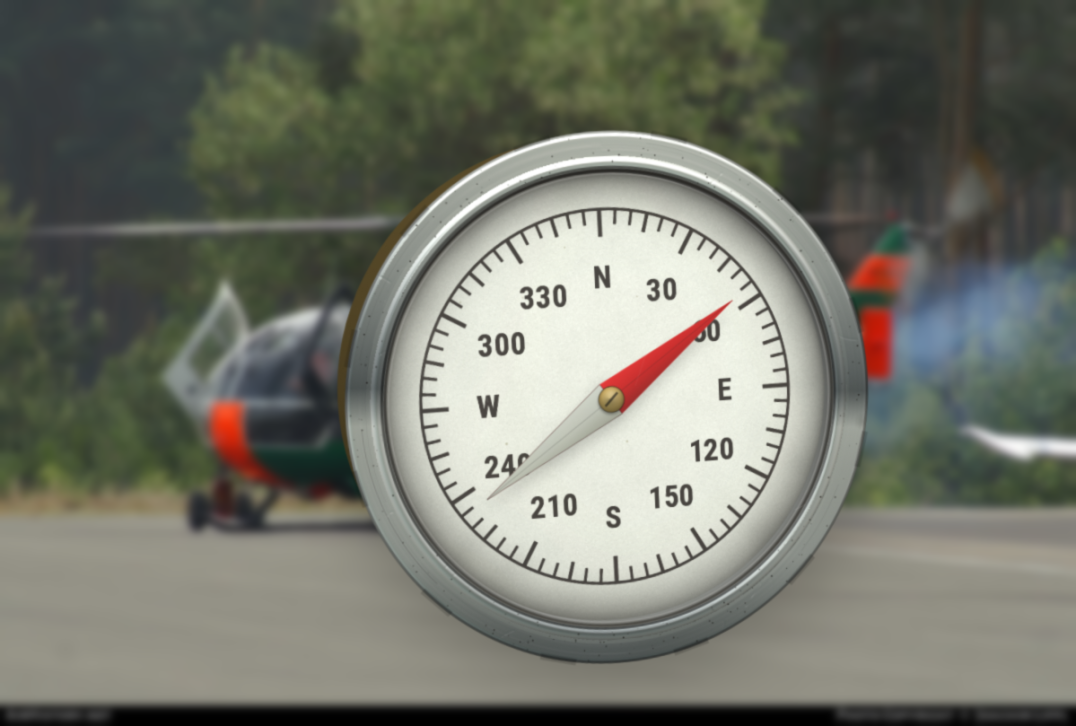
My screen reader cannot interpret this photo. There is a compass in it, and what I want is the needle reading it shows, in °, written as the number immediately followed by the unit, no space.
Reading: 55°
